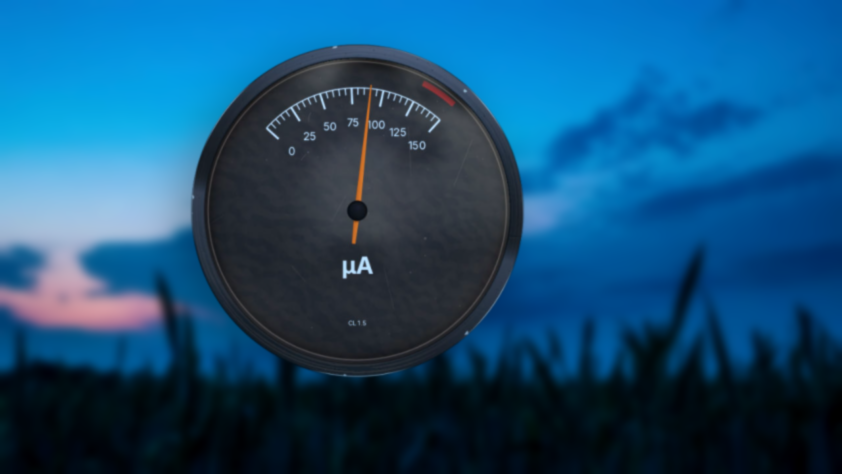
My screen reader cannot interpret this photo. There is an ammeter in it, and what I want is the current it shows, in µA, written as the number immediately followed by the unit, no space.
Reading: 90µA
